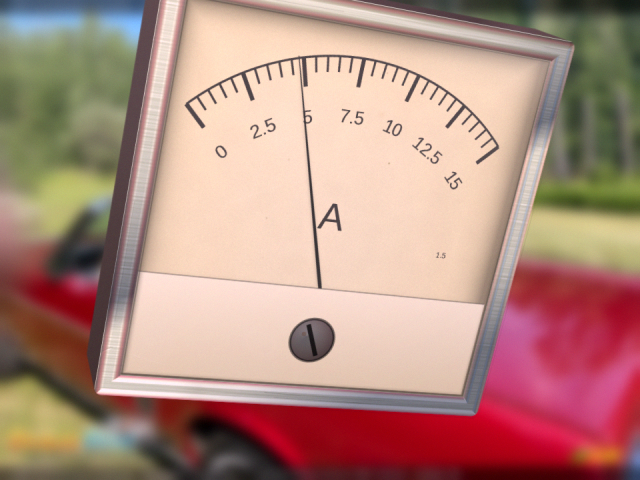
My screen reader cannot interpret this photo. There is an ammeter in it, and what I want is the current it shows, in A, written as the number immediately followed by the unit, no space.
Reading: 4.75A
